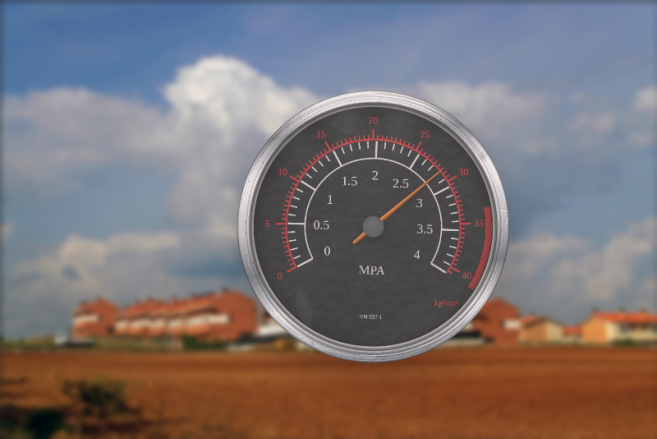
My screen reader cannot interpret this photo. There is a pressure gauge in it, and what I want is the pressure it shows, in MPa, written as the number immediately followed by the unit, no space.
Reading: 2.8MPa
